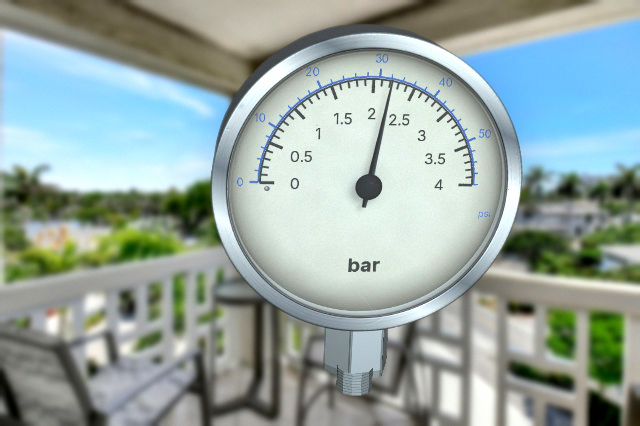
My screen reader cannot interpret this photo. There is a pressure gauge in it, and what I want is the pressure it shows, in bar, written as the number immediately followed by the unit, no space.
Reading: 2.2bar
